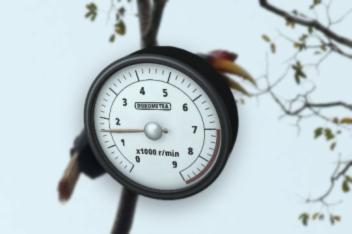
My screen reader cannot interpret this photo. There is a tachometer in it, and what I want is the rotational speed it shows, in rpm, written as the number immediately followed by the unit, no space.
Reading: 1600rpm
